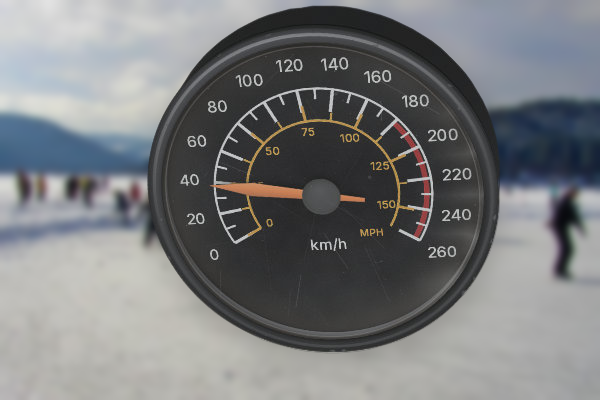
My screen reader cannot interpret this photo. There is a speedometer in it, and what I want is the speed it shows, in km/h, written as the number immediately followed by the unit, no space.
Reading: 40km/h
